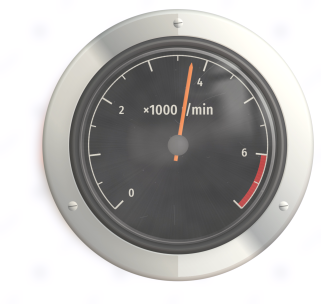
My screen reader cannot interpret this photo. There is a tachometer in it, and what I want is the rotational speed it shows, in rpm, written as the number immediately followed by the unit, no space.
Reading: 3750rpm
